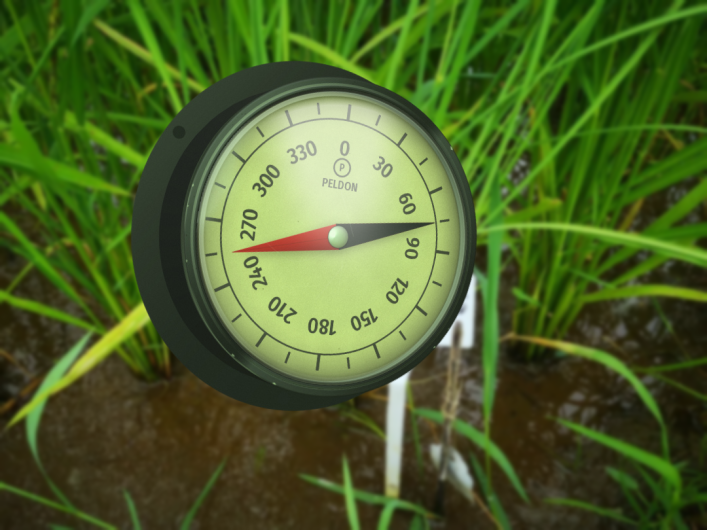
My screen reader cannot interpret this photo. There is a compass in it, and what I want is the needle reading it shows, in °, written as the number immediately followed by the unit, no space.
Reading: 255°
